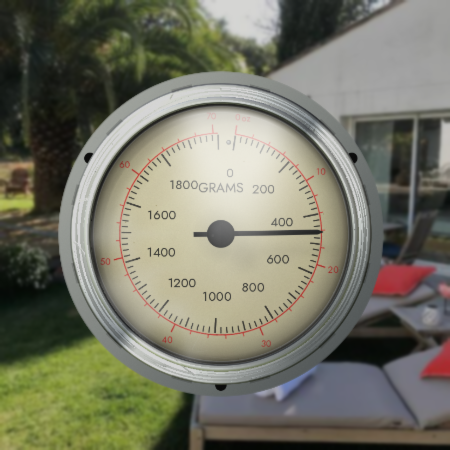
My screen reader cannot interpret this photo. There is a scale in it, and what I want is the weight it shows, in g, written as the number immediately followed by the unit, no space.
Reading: 460g
